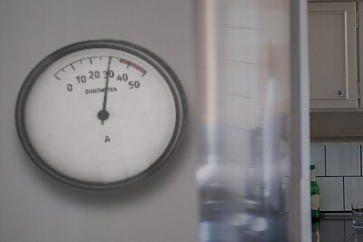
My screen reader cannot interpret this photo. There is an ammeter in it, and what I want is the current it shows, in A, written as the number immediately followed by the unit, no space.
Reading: 30A
